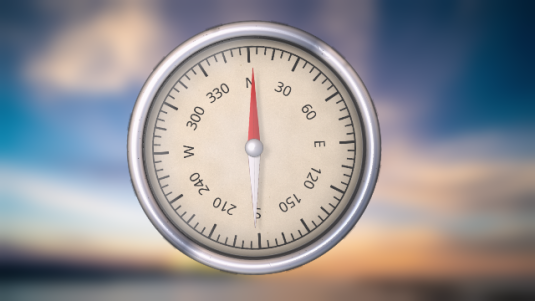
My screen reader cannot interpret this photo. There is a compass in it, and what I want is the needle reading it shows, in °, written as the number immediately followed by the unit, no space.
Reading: 2.5°
